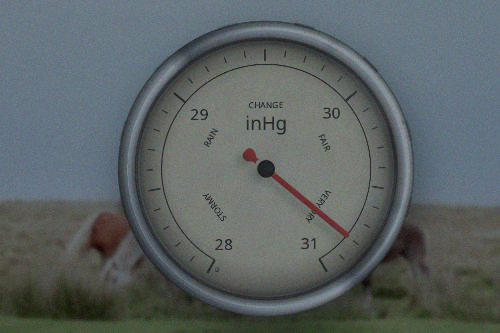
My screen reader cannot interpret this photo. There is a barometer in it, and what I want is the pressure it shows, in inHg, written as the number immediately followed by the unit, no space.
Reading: 30.8inHg
